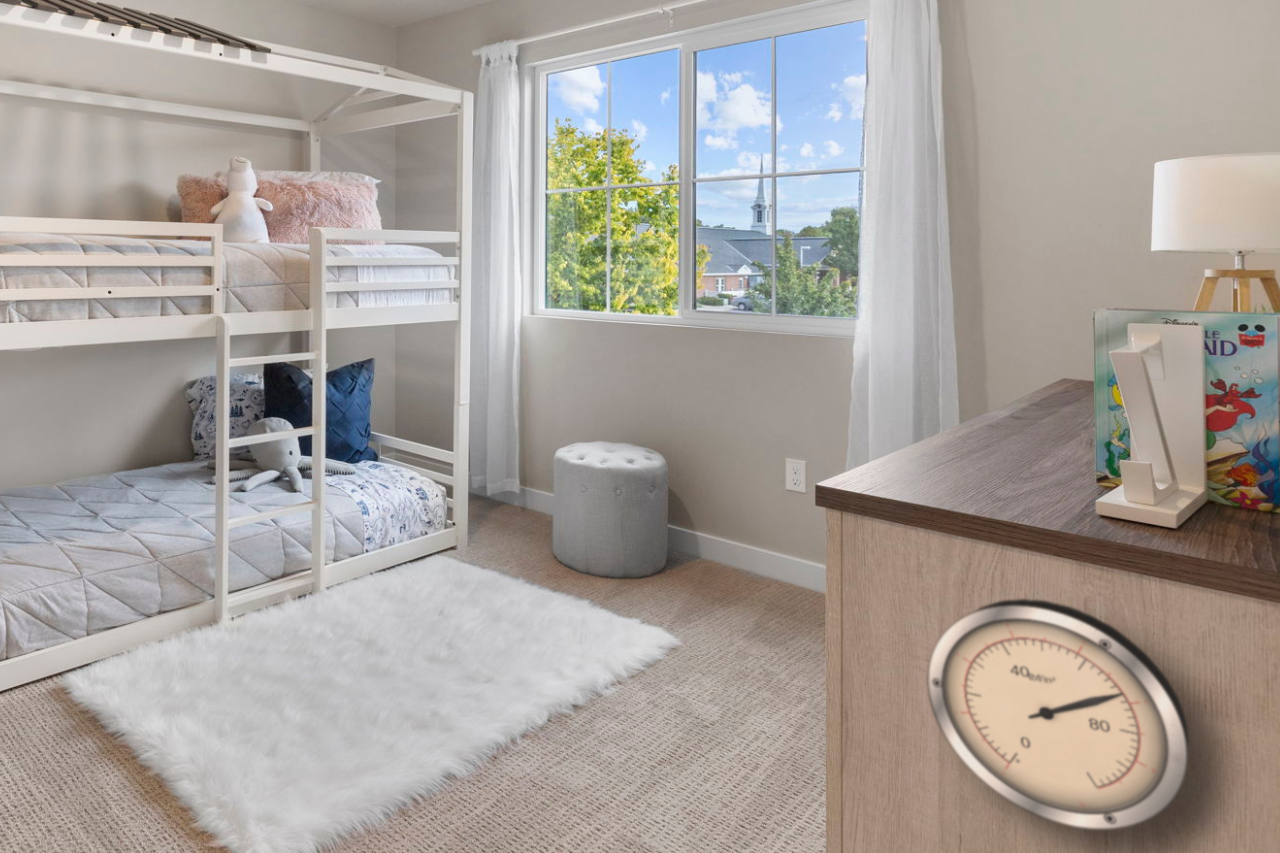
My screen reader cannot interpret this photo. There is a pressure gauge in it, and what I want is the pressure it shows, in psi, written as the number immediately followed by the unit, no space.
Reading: 70psi
